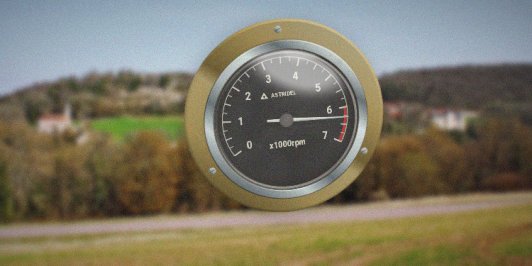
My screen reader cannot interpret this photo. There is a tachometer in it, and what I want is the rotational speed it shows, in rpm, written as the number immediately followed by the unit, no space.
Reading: 6250rpm
